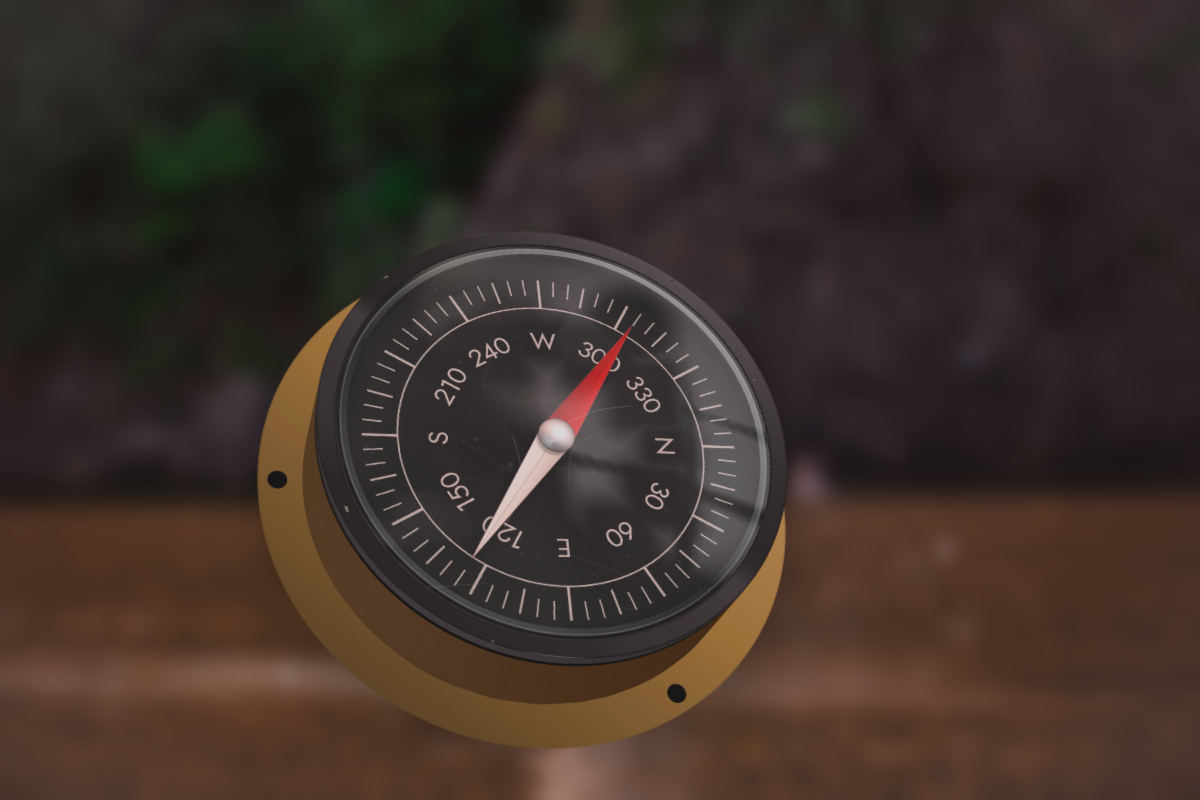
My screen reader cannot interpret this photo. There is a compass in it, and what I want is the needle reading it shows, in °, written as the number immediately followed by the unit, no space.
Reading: 305°
